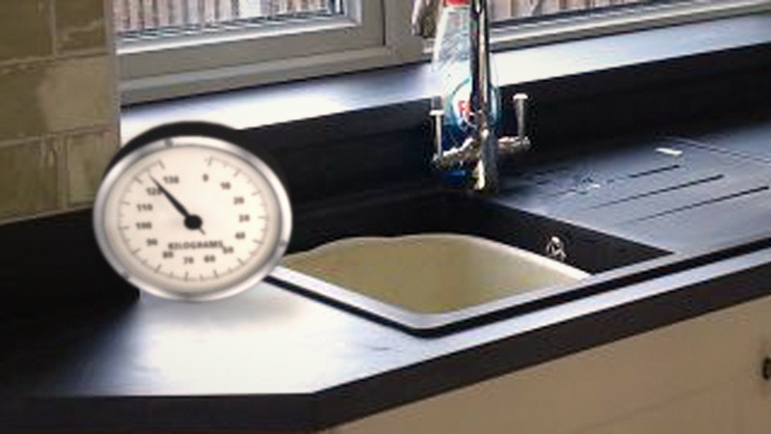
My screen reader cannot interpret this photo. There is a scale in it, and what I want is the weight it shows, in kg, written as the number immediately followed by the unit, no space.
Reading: 125kg
